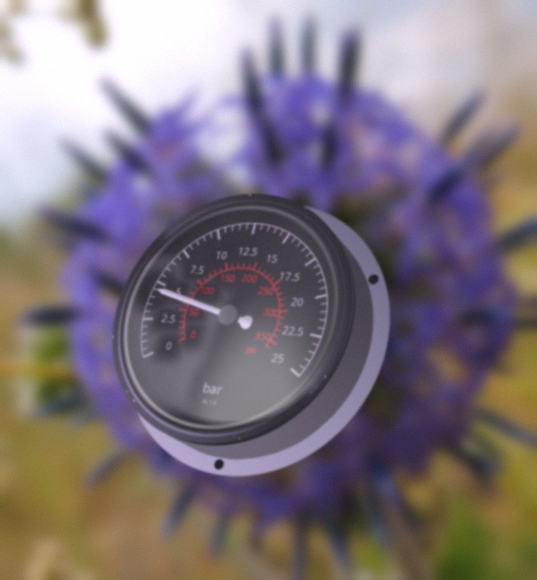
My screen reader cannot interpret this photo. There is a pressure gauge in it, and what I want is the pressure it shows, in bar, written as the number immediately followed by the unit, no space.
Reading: 4.5bar
